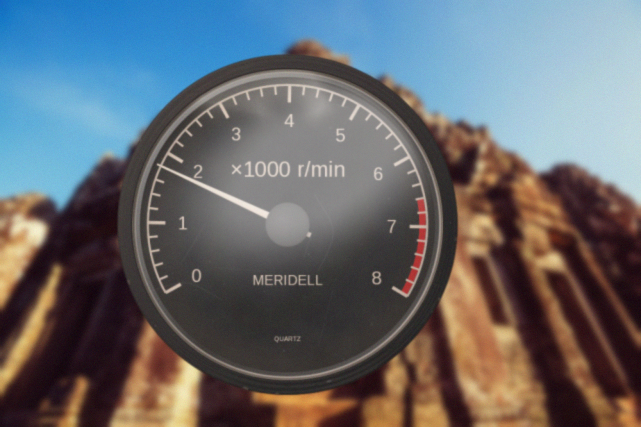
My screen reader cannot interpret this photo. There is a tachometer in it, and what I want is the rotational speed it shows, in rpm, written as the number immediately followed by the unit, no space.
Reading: 1800rpm
